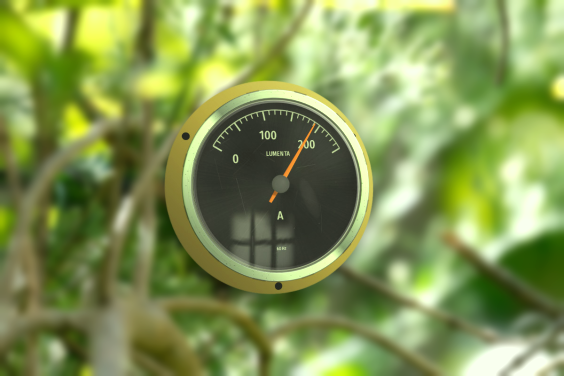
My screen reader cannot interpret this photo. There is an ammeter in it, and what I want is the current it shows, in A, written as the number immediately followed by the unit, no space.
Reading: 190A
